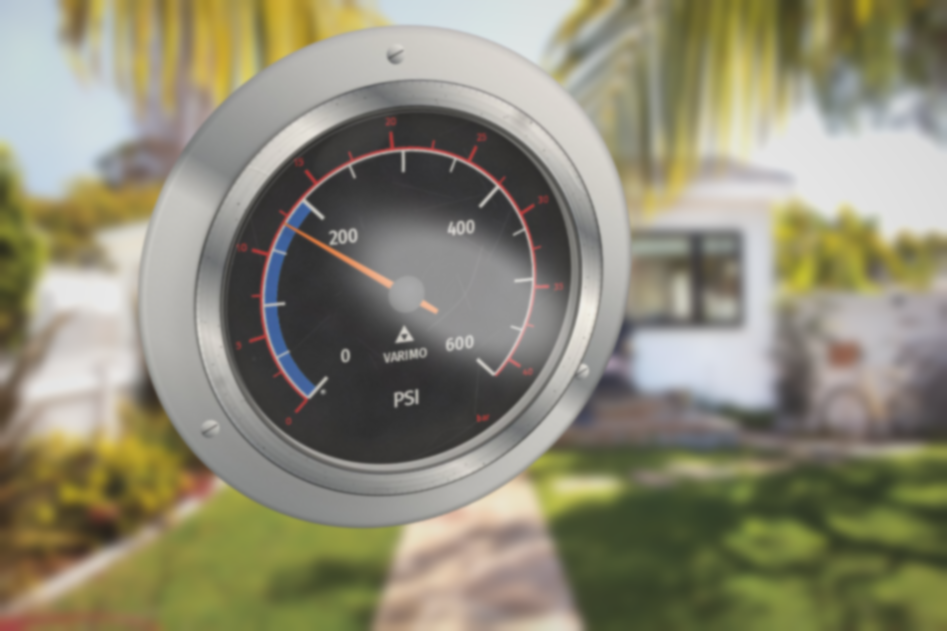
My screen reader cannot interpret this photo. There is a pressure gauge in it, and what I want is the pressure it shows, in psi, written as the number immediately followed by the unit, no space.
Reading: 175psi
